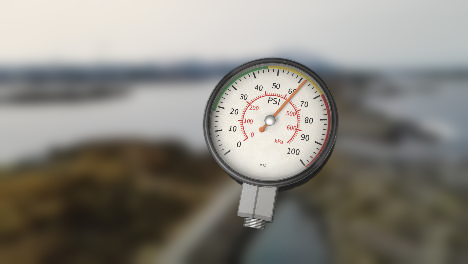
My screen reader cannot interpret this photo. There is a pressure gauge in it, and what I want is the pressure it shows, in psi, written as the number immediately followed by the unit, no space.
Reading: 62psi
